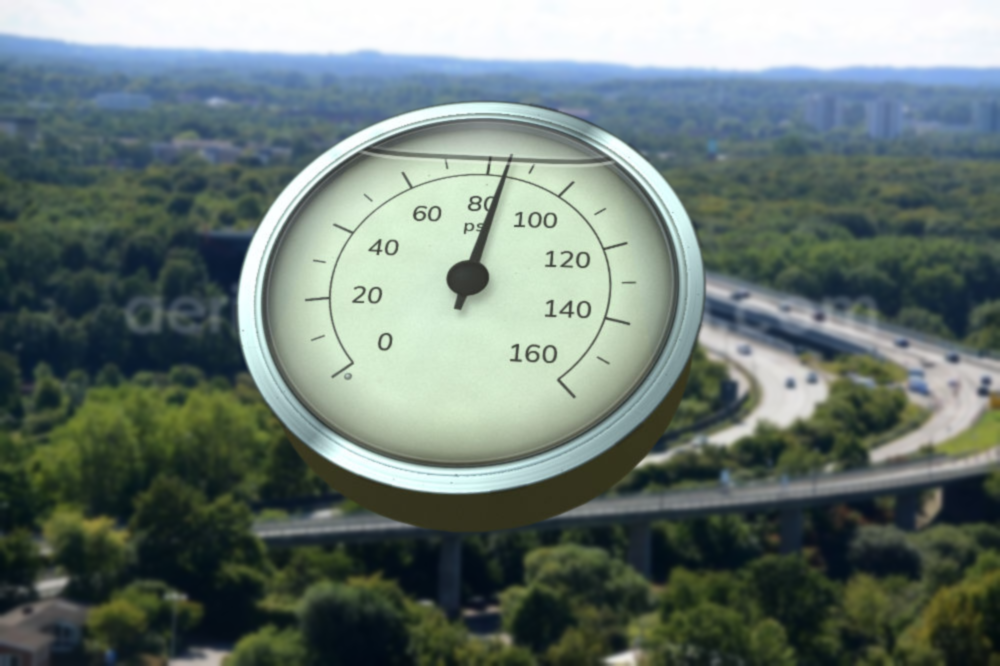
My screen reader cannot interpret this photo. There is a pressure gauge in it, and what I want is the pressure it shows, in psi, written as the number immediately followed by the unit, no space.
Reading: 85psi
